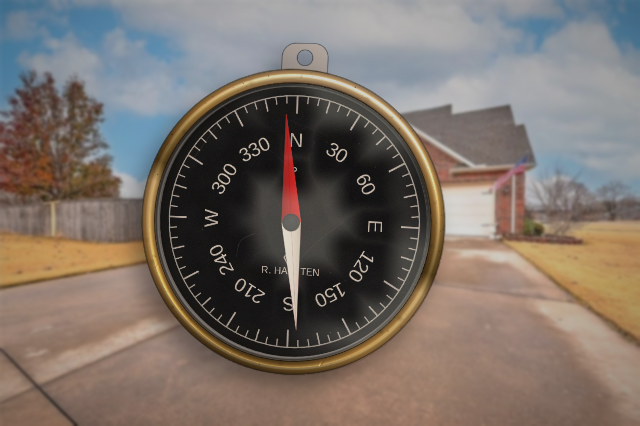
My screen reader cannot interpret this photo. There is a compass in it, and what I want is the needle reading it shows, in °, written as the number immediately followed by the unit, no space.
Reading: 355°
